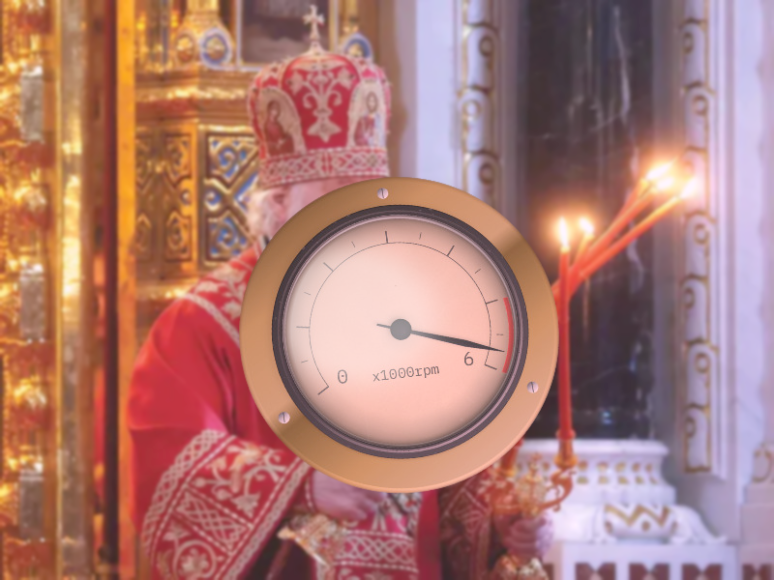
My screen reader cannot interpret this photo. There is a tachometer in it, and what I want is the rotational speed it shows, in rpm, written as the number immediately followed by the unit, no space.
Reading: 5750rpm
